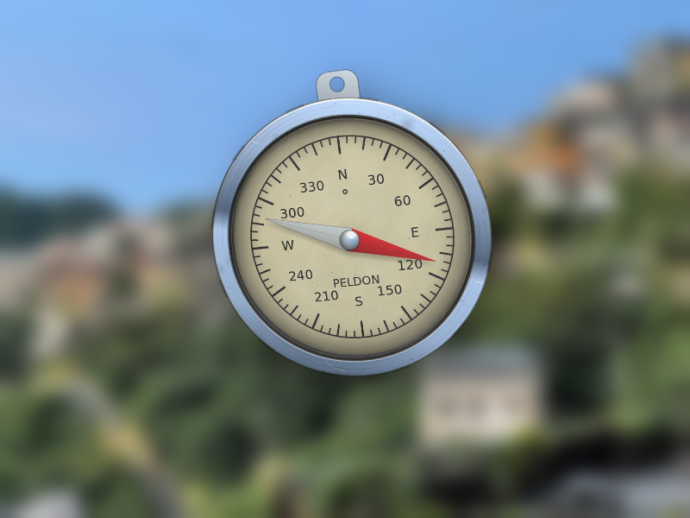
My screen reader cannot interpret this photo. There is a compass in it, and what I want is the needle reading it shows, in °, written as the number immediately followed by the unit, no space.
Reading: 110°
